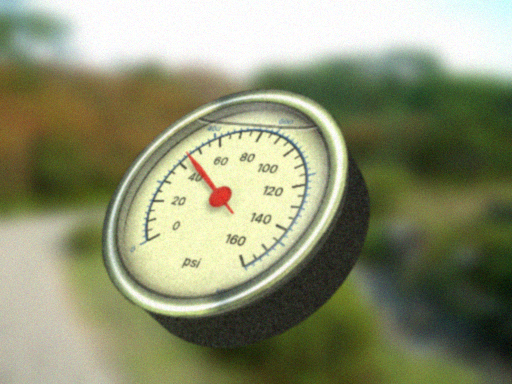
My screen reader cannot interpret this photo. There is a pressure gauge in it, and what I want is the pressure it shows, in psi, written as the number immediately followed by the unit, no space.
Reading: 45psi
